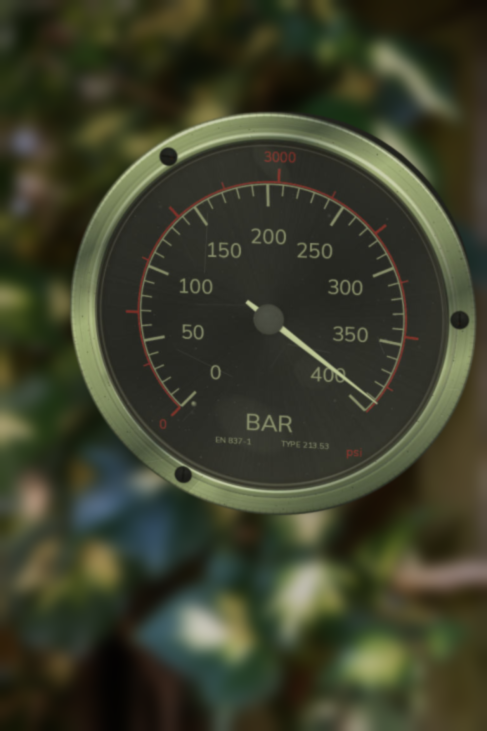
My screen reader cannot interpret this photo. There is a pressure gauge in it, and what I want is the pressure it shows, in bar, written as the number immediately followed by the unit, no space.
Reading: 390bar
